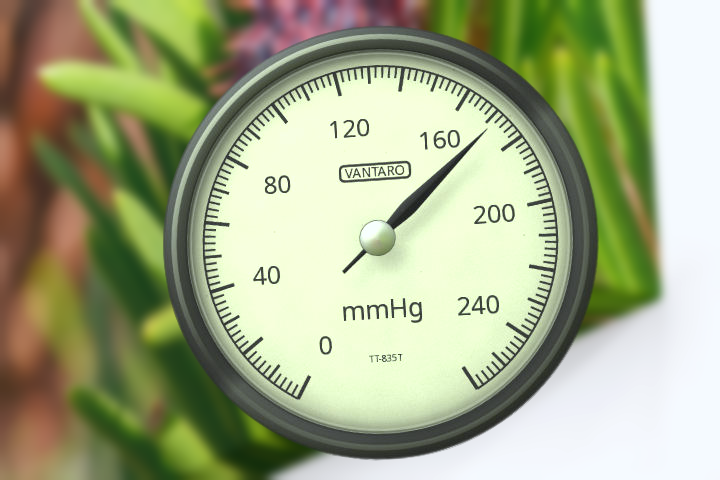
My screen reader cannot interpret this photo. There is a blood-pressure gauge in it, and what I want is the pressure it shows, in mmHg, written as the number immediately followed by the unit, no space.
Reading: 172mmHg
